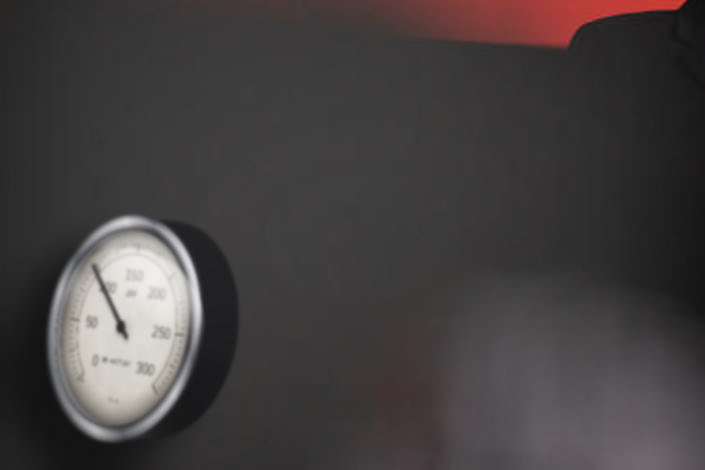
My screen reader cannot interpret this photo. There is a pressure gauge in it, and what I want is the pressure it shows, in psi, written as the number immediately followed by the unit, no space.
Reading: 100psi
